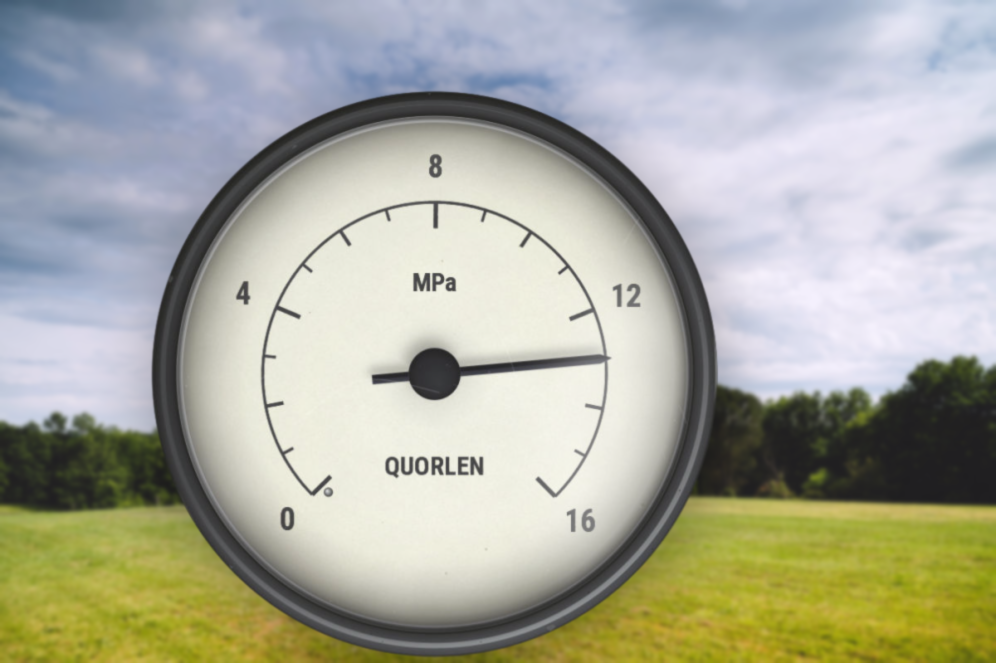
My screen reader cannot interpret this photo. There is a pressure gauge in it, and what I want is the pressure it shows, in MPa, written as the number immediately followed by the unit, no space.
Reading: 13MPa
